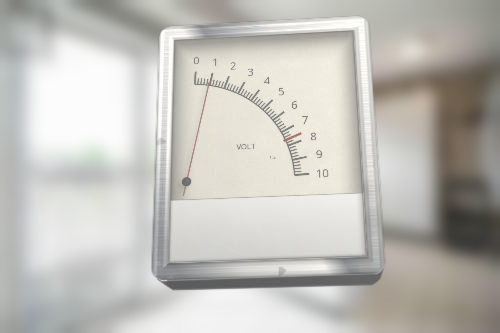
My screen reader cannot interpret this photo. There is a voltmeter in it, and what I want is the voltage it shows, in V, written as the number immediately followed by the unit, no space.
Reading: 1V
